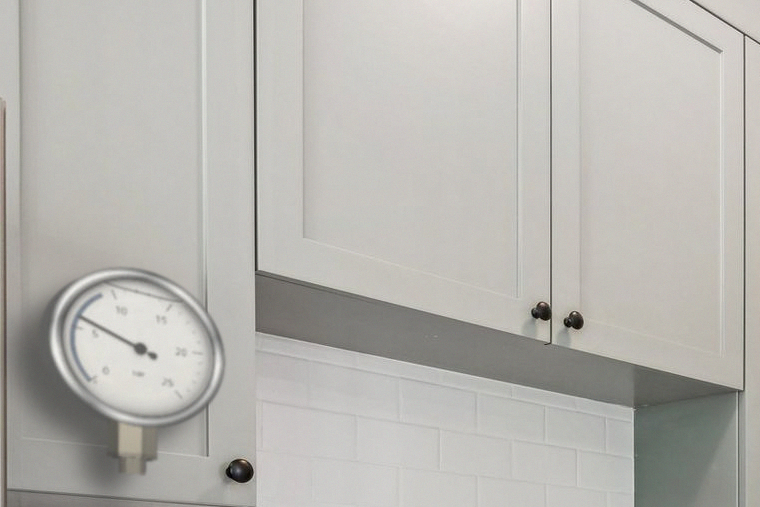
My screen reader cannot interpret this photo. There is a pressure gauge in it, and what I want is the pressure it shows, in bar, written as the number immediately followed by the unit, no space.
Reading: 6bar
